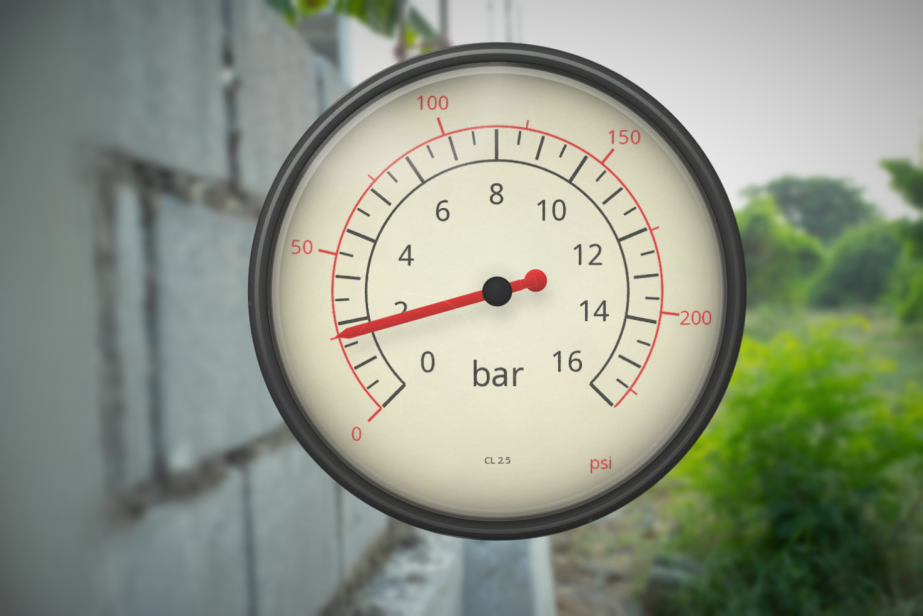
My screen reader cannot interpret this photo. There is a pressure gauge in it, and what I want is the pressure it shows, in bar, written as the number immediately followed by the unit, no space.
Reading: 1.75bar
